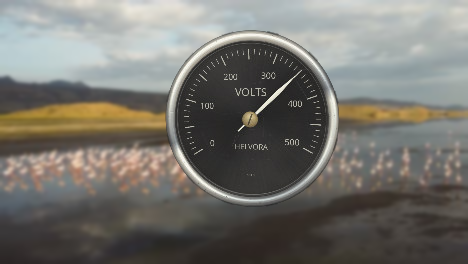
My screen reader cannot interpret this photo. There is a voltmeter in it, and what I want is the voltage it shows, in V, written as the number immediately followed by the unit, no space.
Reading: 350V
